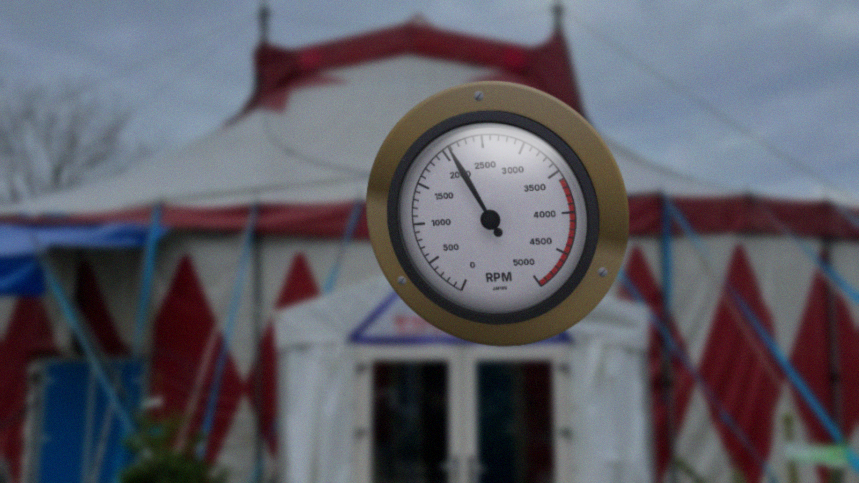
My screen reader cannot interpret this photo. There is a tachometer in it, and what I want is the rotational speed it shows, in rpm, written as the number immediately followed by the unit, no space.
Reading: 2100rpm
